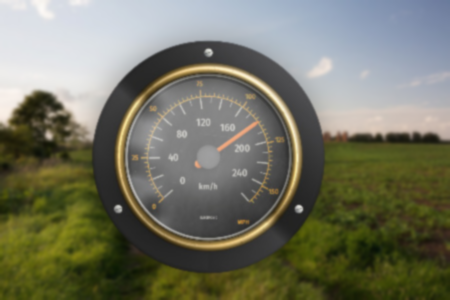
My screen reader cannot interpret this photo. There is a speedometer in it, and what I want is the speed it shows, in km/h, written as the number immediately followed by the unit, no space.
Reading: 180km/h
